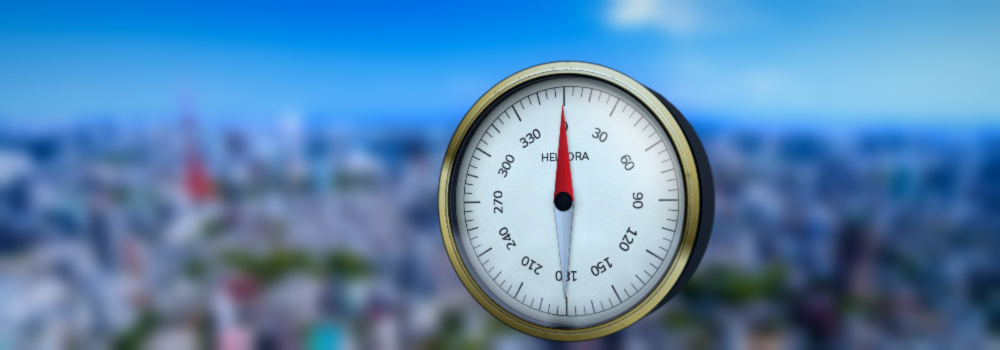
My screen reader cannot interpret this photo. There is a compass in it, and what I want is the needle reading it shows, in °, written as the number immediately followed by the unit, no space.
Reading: 0°
